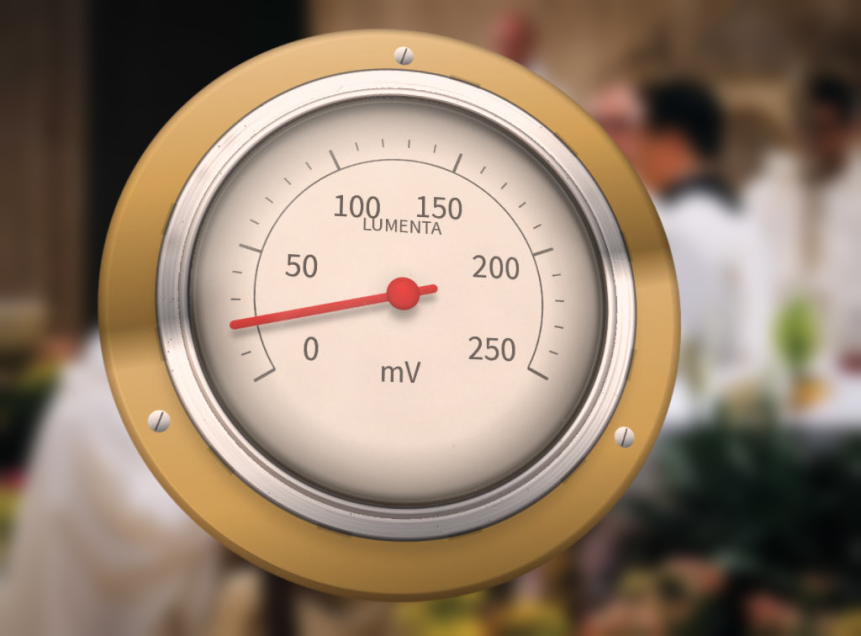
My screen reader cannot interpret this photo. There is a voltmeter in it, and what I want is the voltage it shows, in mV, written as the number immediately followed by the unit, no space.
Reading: 20mV
